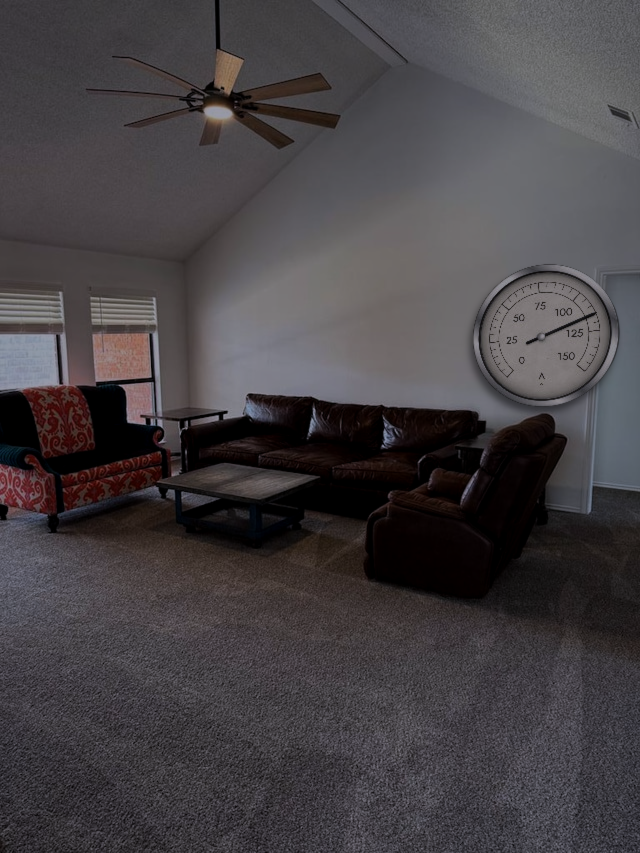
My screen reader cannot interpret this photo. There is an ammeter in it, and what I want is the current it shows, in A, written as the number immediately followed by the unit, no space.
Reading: 115A
